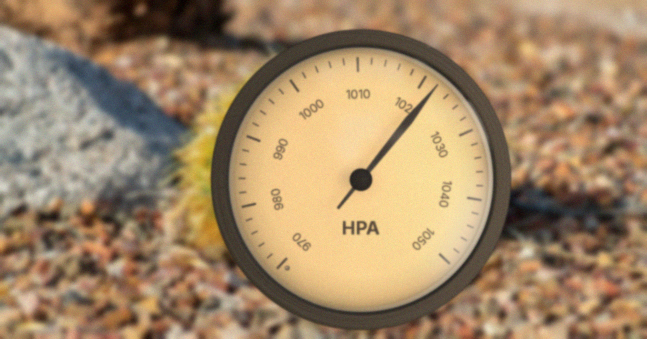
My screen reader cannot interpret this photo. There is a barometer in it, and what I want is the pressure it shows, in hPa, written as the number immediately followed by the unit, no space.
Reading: 1022hPa
